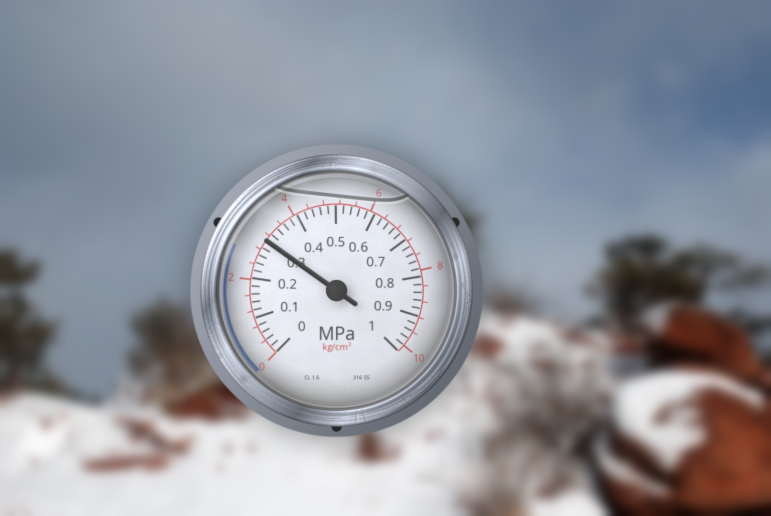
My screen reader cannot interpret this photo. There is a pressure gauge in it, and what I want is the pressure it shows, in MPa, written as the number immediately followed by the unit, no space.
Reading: 0.3MPa
